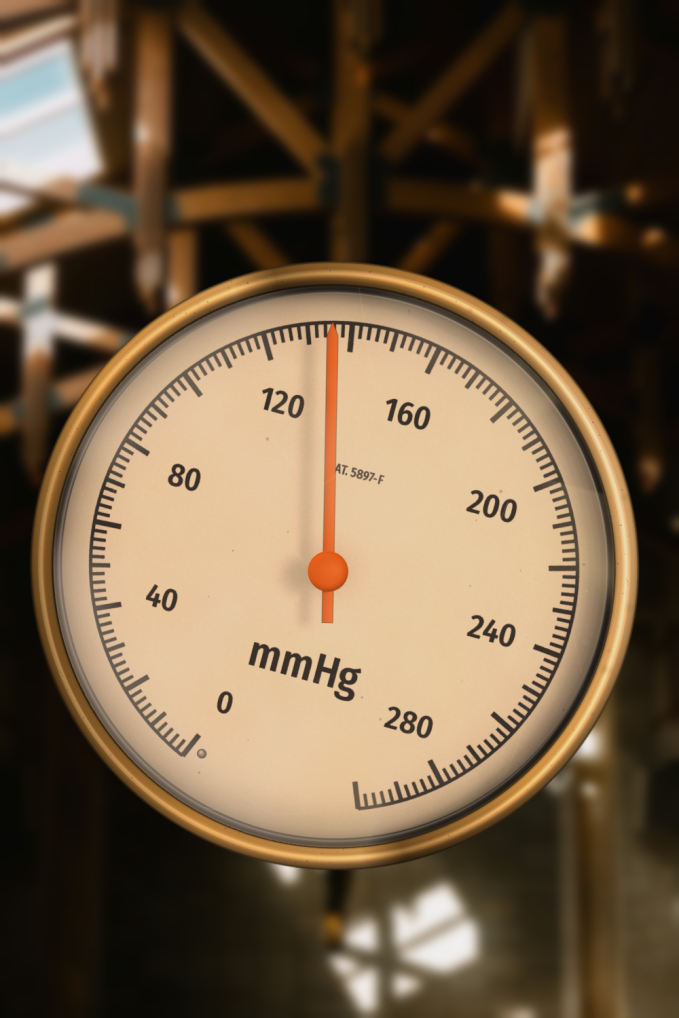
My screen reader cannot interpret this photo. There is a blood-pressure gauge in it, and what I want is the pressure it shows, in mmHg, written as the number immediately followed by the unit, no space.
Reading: 136mmHg
